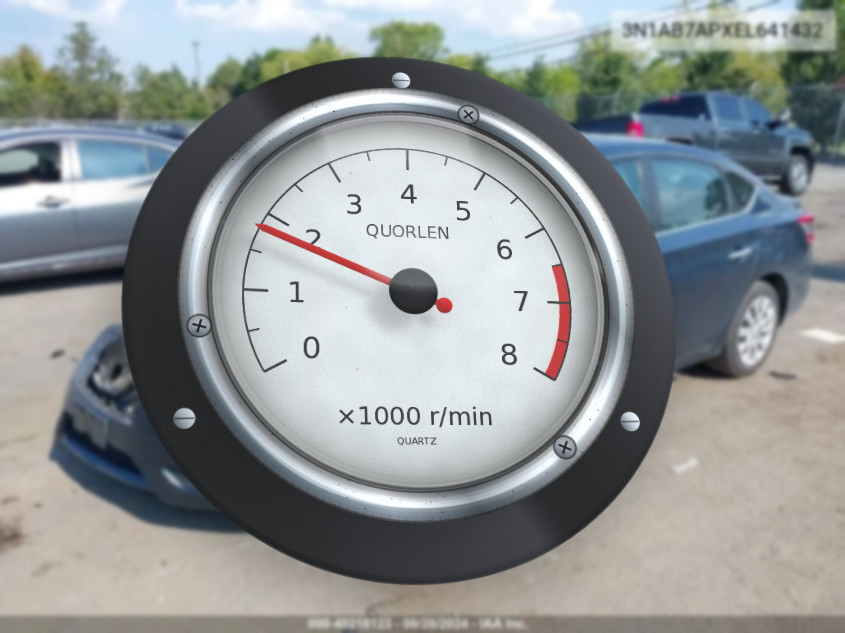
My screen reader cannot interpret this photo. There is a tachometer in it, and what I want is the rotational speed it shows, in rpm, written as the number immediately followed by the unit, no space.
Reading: 1750rpm
